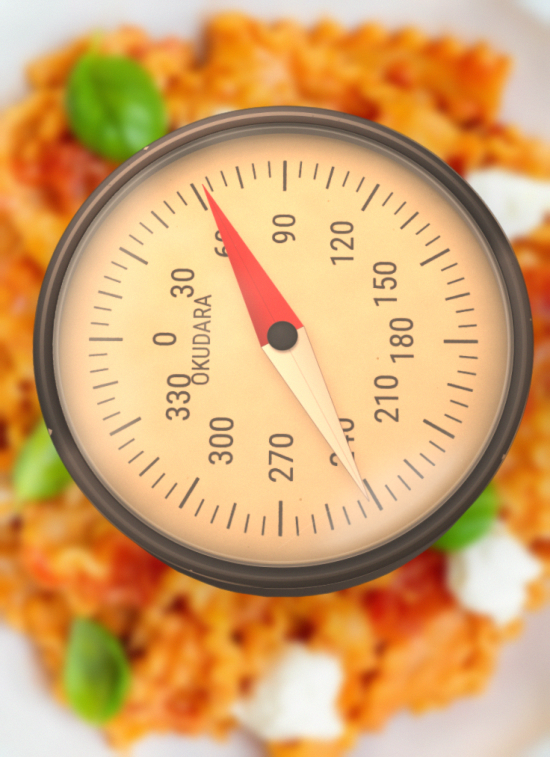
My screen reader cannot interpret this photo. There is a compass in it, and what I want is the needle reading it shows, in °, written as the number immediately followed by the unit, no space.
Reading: 62.5°
